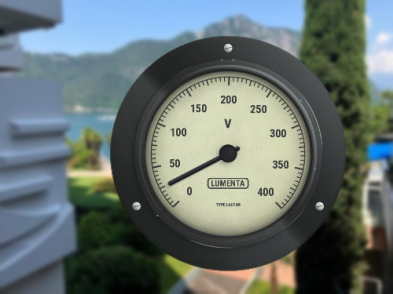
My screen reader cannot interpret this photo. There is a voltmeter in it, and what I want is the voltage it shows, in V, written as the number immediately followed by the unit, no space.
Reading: 25V
